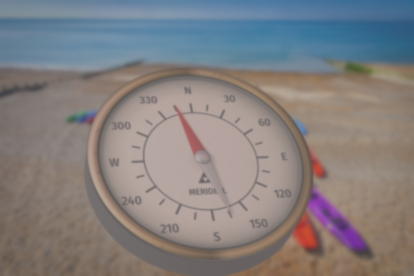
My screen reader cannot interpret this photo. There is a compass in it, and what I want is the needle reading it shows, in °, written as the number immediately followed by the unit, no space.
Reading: 345°
